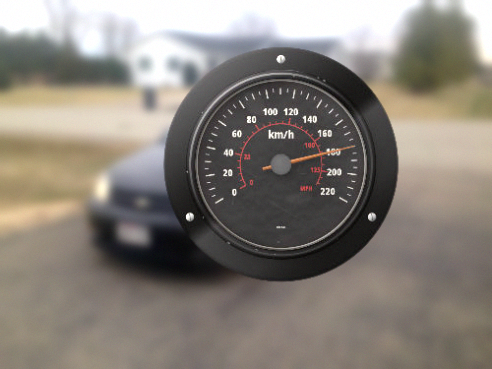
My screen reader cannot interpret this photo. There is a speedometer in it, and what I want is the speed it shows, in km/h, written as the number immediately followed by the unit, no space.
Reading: 180km/h
